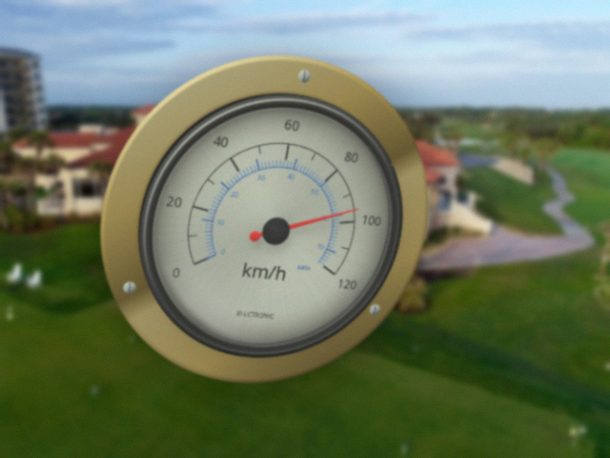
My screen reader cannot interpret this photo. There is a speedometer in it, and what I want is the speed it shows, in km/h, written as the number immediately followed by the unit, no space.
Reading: 95km/h
